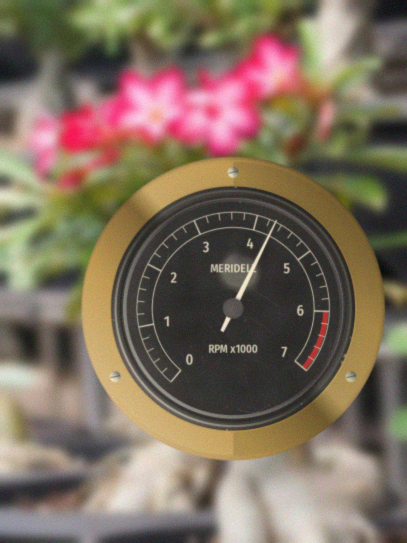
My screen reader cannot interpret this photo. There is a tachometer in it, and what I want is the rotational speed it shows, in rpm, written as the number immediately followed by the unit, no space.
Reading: 4300rpm
